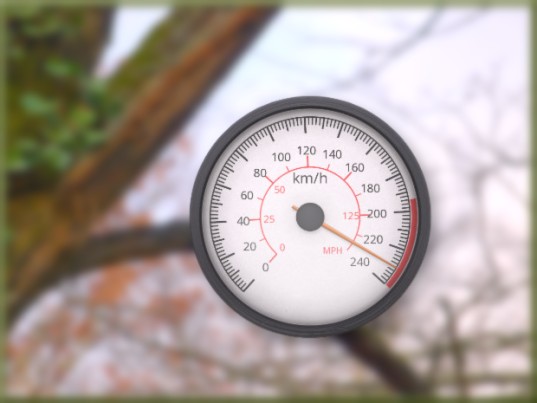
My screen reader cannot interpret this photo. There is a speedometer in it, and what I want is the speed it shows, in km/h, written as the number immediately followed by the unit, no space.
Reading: 230km/h
